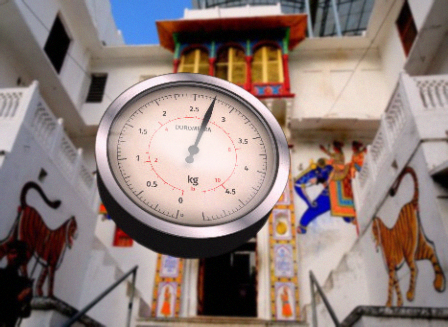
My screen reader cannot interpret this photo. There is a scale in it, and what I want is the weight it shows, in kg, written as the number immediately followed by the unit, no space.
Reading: 2.75kg
